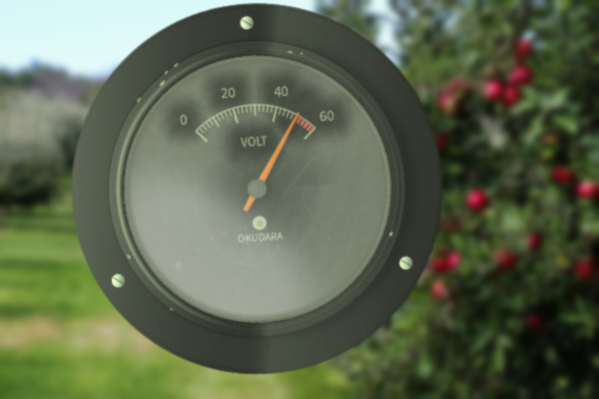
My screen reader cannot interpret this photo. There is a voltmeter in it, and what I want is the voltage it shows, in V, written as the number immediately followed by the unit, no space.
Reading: 50V
